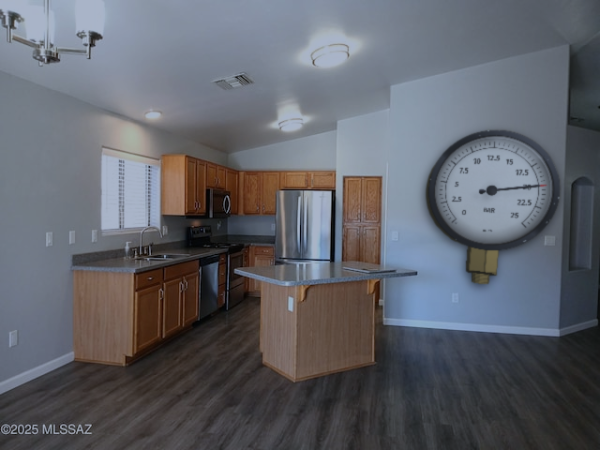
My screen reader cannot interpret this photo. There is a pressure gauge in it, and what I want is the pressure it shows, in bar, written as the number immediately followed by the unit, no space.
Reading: 20bar
